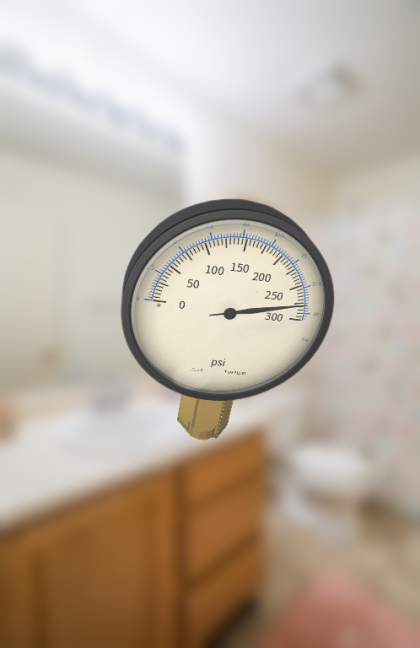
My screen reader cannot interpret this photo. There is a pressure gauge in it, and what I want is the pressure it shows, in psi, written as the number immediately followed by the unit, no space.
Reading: 275psi
